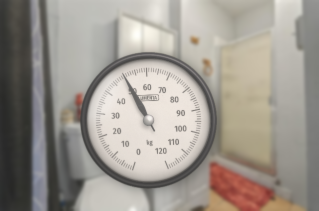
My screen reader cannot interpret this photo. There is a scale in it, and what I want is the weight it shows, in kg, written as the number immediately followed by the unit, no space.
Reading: 50kg
